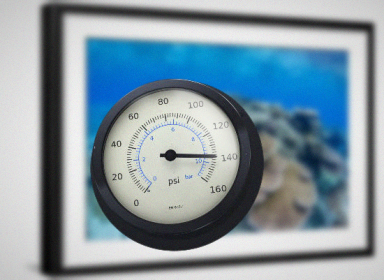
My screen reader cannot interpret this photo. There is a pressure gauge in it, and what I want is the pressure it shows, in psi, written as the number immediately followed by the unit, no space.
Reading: 140psi
